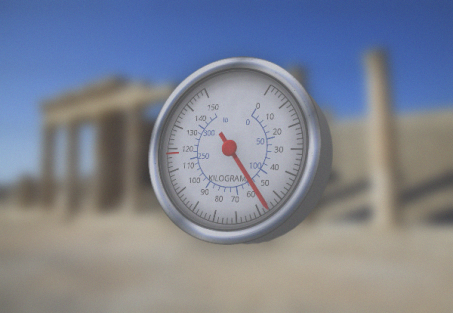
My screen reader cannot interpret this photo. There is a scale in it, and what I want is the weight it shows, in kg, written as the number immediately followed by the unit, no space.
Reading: 56kg
